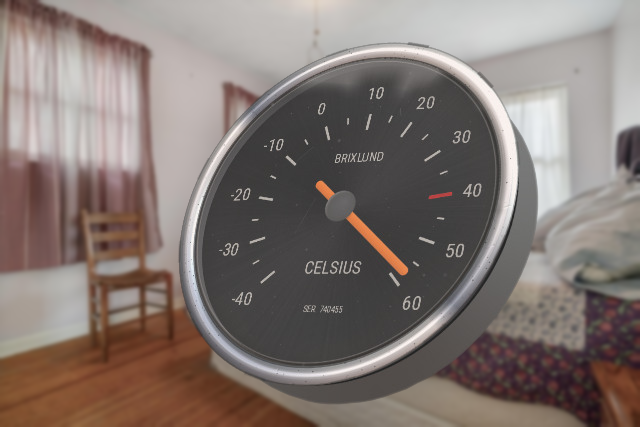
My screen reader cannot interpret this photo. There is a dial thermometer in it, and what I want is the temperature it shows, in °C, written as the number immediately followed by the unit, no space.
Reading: 57.5°C
